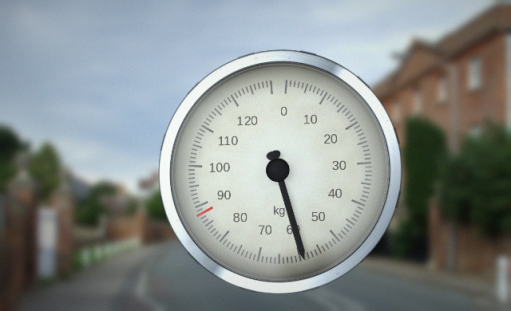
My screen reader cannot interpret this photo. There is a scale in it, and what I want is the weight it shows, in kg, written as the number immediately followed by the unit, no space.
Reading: 59kg
